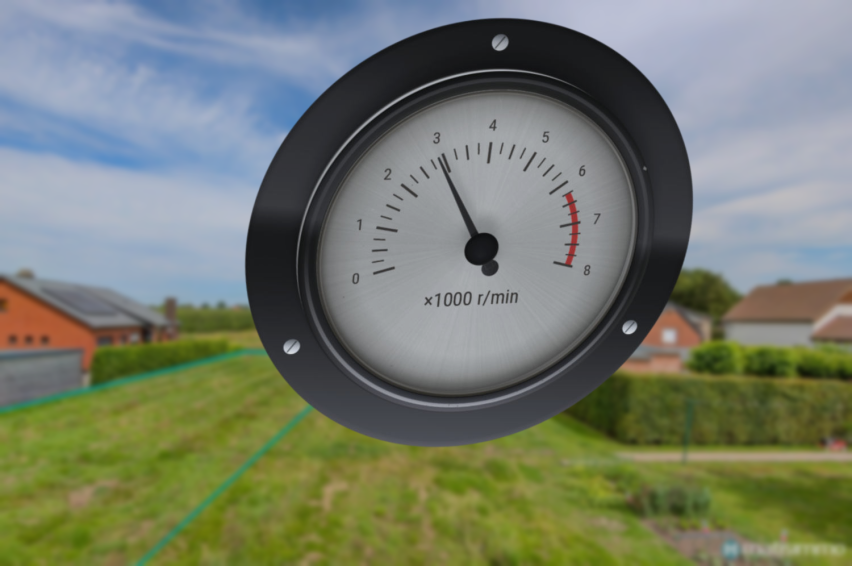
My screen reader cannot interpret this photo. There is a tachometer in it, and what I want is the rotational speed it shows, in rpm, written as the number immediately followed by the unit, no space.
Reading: 2875rpm
